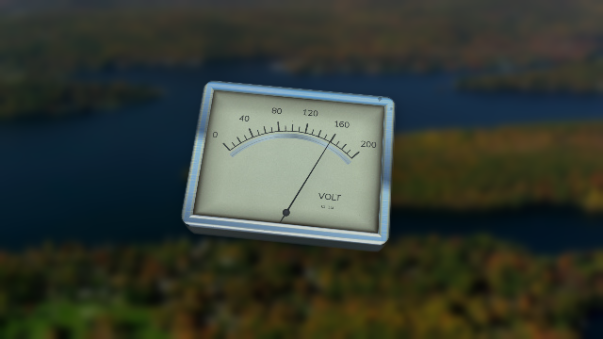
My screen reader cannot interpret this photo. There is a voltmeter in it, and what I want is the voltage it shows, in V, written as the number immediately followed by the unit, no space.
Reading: 160V
